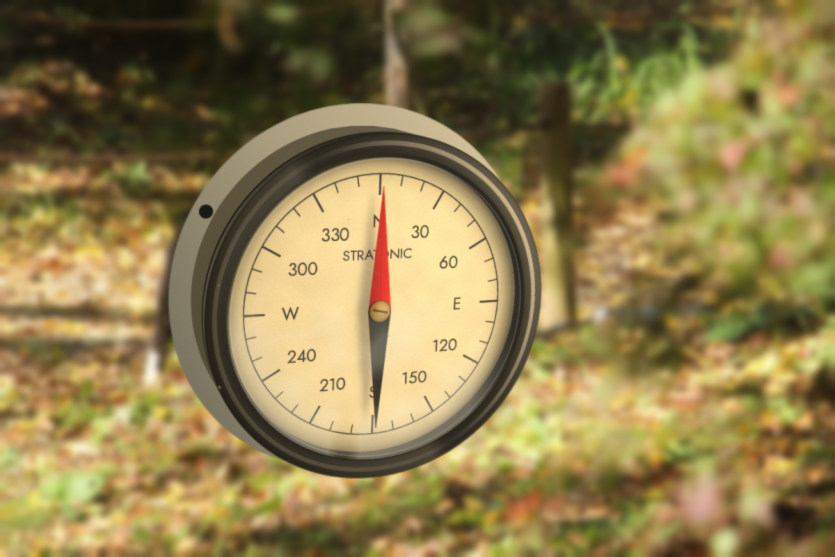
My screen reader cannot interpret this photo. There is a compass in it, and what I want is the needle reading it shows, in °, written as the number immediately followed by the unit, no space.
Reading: 0°
